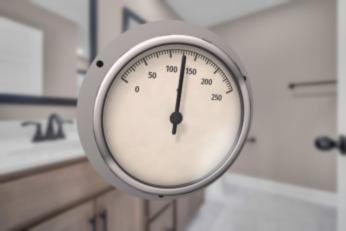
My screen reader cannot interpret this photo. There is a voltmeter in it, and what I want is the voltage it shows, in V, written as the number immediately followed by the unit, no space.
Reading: 125V
